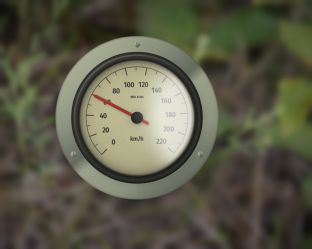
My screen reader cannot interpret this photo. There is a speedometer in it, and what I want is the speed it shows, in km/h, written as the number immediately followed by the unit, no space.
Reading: 60km/h
